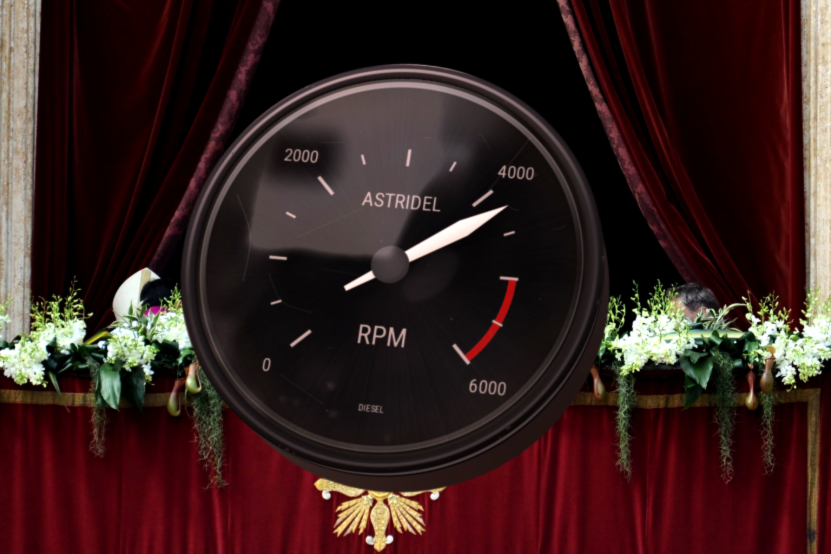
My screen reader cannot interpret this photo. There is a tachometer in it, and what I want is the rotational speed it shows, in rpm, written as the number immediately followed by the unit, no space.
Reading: 4250rpm
